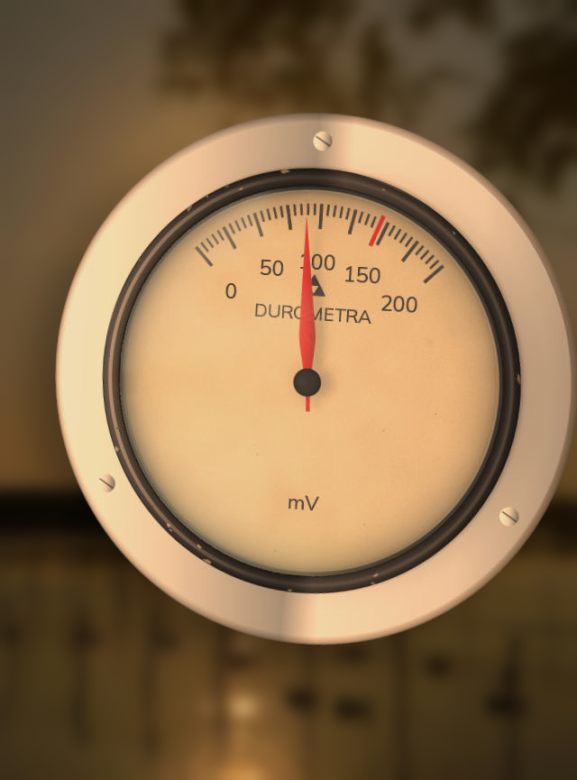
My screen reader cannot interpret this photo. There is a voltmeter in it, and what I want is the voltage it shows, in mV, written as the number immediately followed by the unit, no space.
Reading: 90mV
